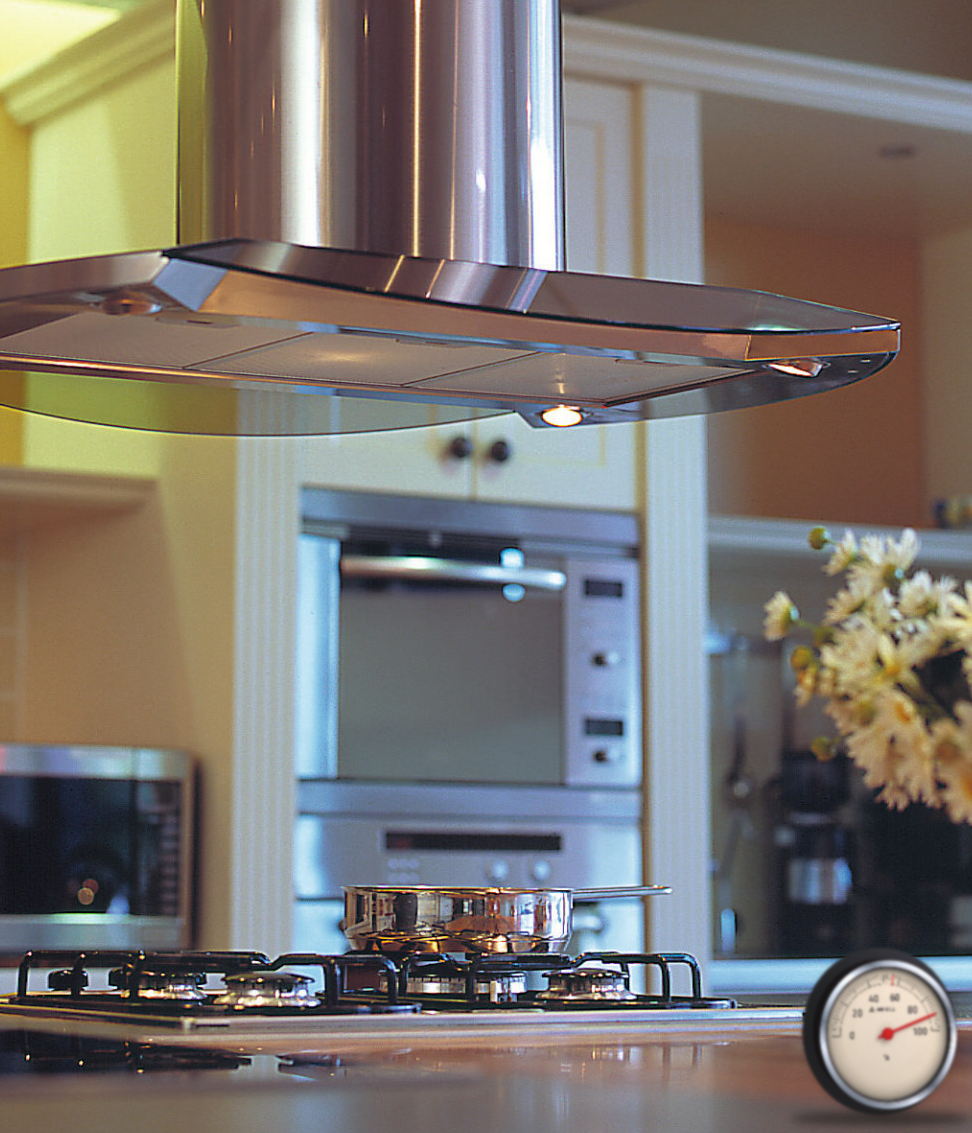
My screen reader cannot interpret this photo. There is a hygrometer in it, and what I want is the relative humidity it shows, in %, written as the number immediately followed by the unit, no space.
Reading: 90%
